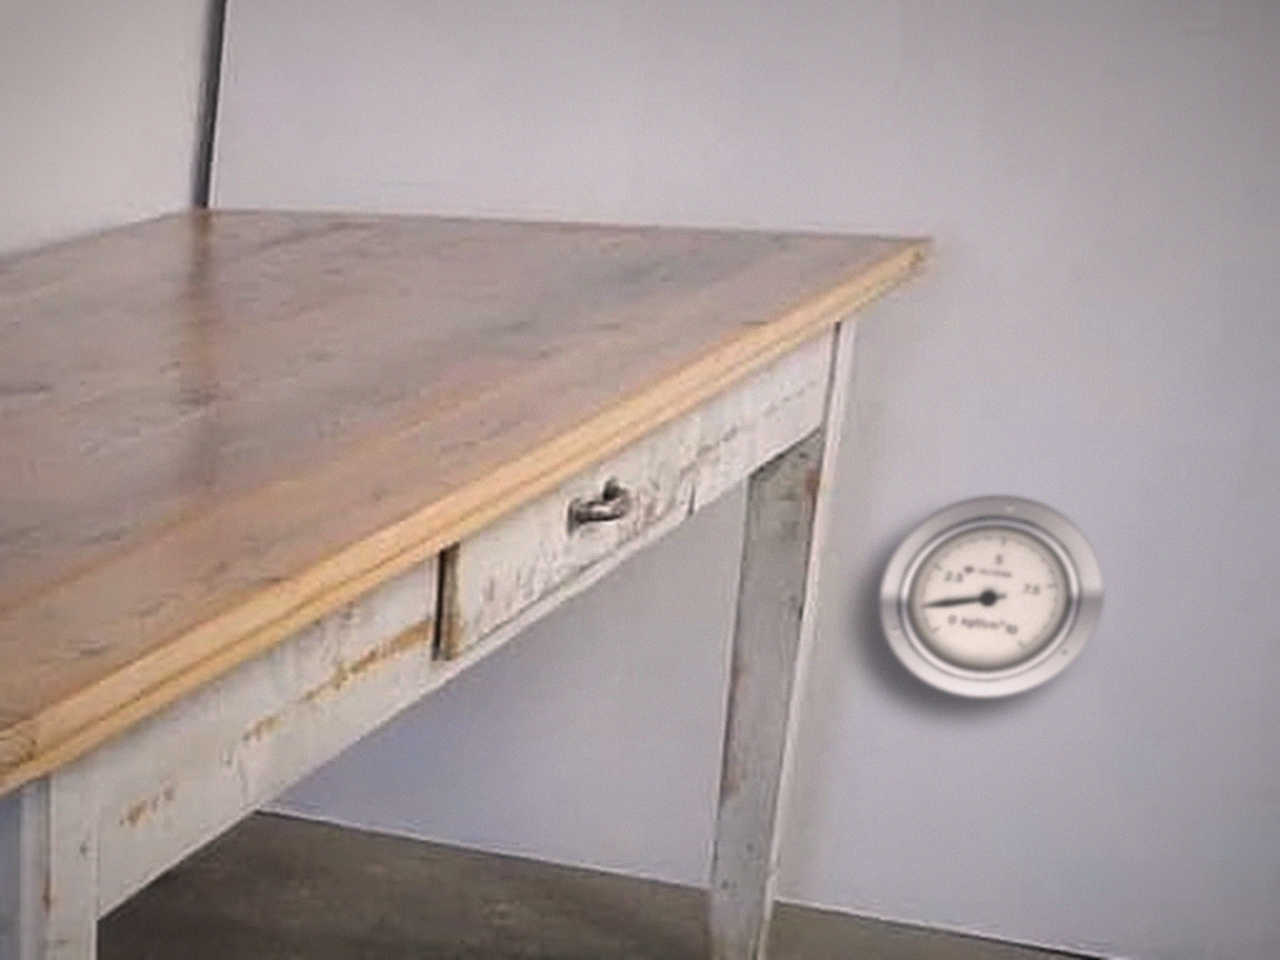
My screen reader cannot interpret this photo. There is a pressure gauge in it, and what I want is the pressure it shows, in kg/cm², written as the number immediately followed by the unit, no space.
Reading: 1kg/cm²
